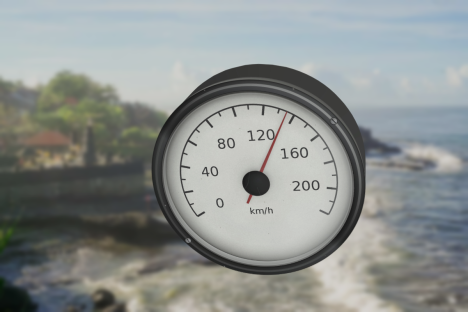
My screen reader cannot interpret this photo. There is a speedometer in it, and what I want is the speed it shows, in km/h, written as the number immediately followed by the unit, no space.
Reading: 135km/h
